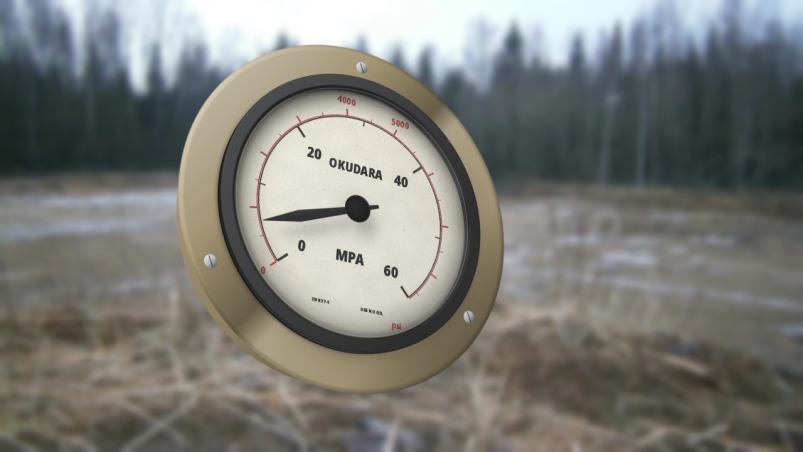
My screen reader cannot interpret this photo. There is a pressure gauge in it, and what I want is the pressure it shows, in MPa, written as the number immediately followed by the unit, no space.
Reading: 5MPa
